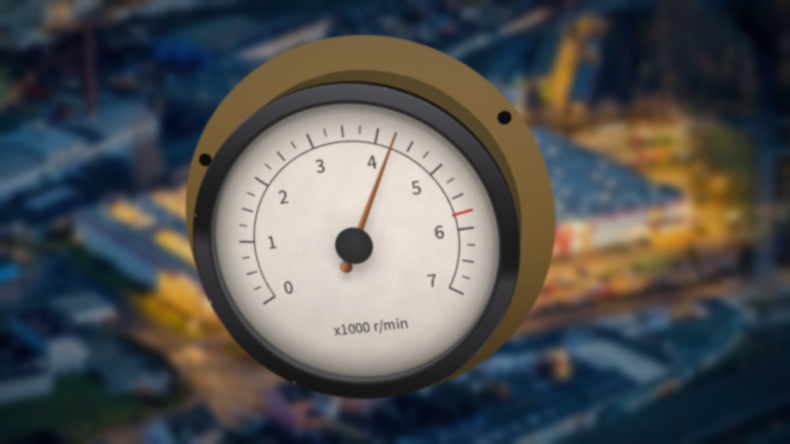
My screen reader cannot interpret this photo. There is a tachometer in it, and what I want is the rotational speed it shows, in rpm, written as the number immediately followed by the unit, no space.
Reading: 4250rpm
